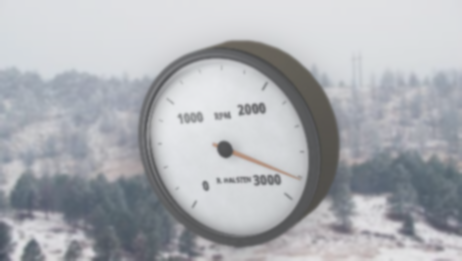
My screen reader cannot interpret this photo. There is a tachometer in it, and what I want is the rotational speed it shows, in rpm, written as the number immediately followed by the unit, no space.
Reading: 2800rpm
